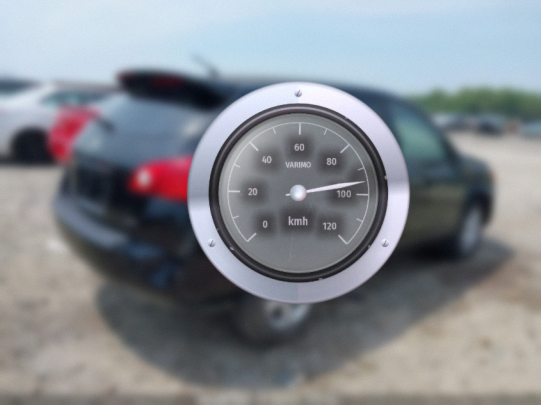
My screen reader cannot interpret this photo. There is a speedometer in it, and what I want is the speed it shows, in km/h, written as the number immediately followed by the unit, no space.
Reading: 95km/h
